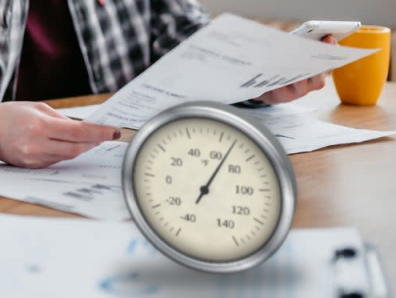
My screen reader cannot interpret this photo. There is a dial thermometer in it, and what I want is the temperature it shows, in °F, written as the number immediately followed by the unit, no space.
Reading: 68°F
